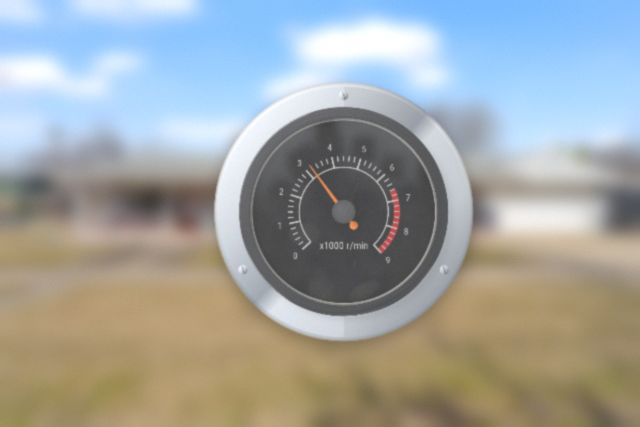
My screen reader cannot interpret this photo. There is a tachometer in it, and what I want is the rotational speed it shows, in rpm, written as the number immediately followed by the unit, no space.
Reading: 3200rpm
